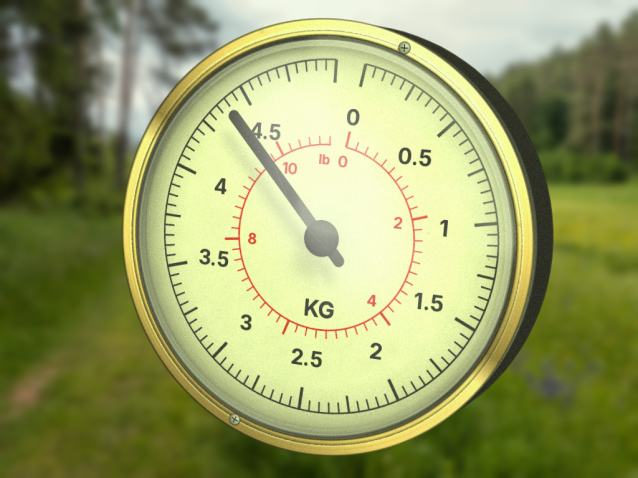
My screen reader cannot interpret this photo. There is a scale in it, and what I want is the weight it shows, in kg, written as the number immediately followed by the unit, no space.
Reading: 4.4kg
